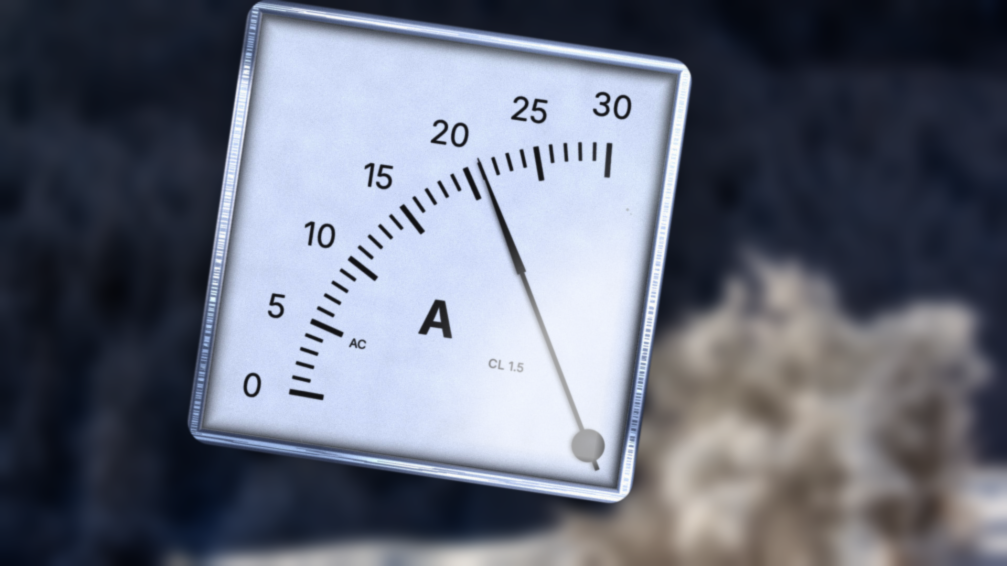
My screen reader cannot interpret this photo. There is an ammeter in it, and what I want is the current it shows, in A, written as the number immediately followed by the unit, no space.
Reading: 21A
